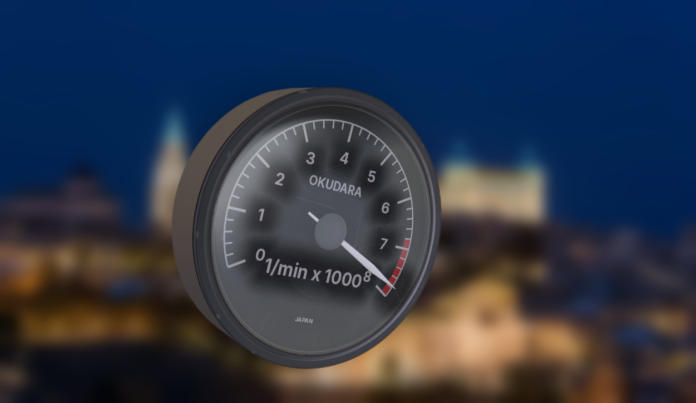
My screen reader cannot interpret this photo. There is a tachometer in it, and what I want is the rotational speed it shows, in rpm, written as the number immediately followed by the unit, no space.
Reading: 7800rpm
